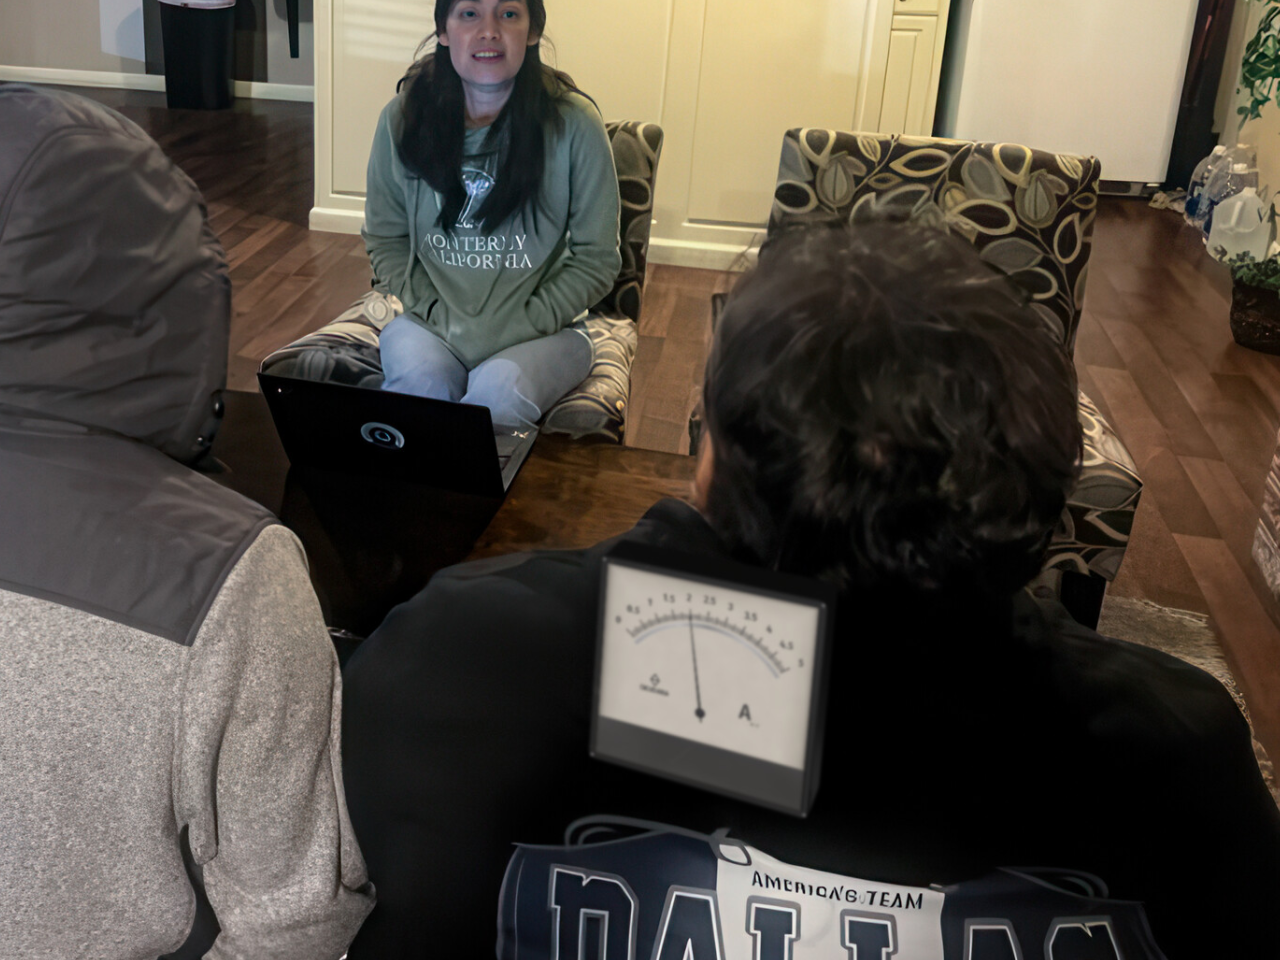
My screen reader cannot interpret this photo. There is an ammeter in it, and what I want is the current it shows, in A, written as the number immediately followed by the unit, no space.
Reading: 2A
